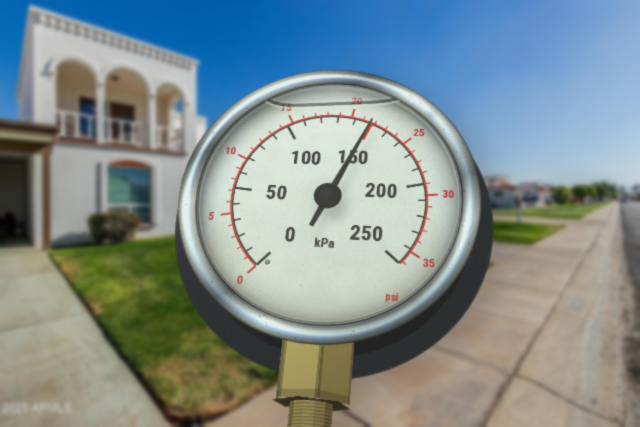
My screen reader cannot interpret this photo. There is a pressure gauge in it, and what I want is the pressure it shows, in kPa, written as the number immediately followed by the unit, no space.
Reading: 150kPa
